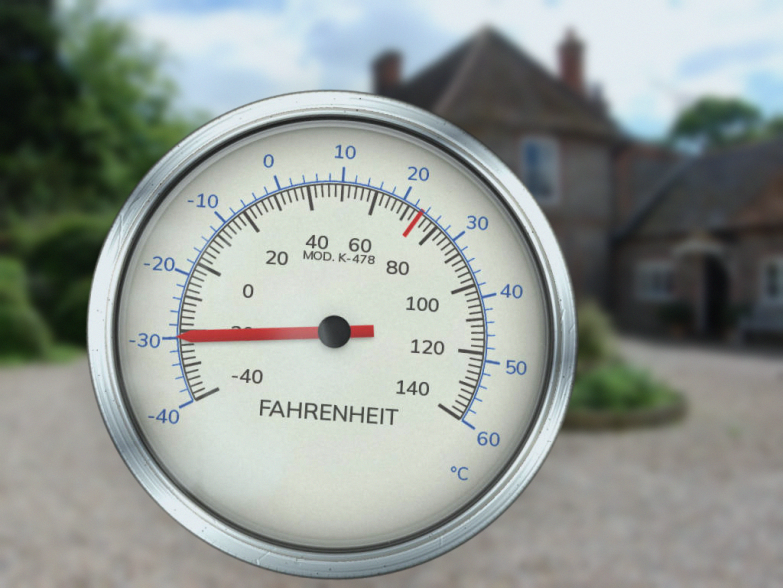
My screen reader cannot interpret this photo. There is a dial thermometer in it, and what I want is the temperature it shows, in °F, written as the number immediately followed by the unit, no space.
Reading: -22°F
